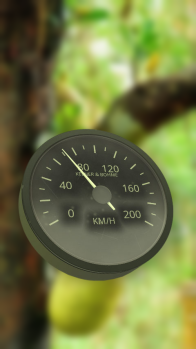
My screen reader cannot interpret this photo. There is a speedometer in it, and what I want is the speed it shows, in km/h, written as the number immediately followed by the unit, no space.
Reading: 70km/h
